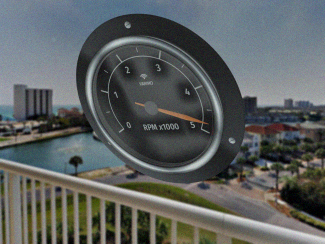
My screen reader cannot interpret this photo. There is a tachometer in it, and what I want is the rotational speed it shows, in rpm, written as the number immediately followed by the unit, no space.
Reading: 4750rpm
